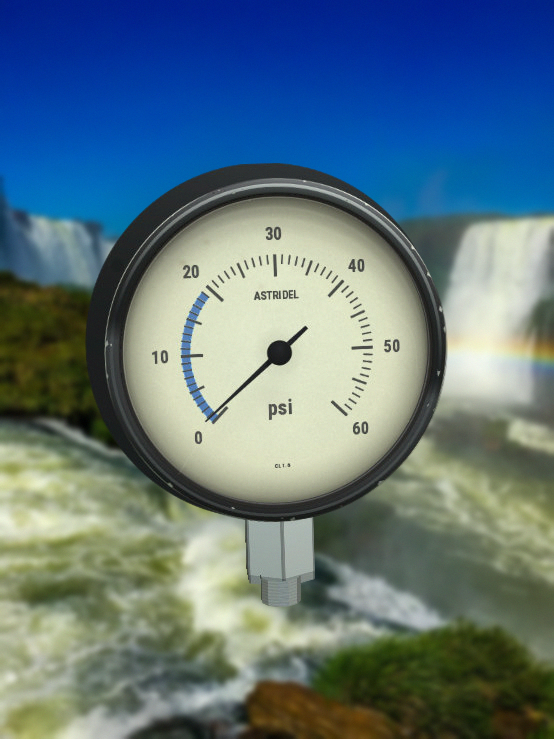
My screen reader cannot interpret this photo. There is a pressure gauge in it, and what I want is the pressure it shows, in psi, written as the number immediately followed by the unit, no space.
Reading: 1psi
